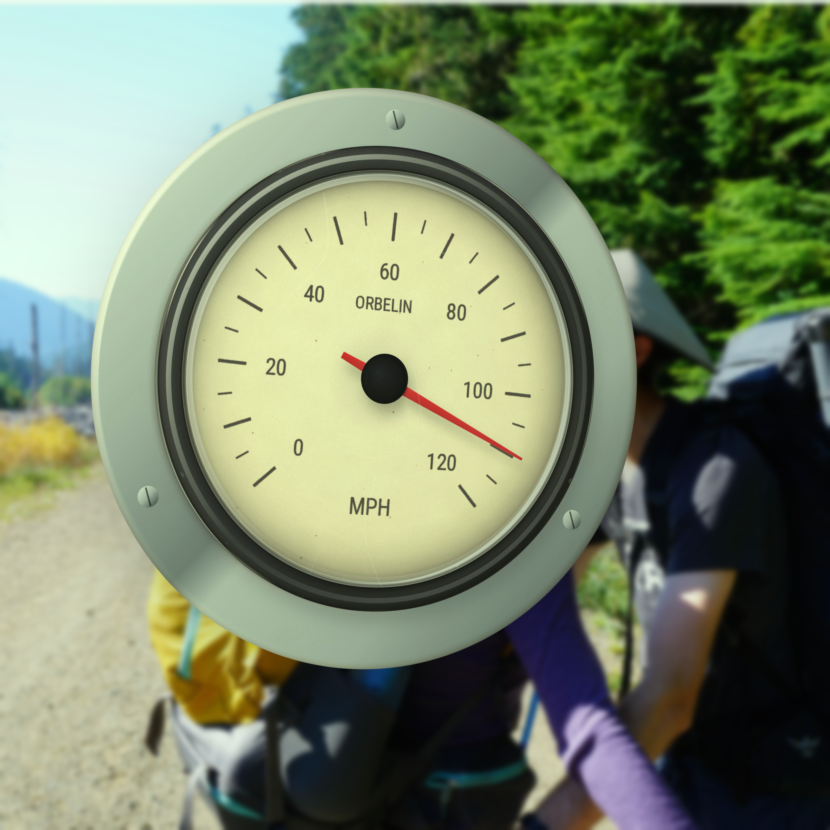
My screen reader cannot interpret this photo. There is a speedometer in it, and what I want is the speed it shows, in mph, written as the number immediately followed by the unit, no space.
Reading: 110mph
